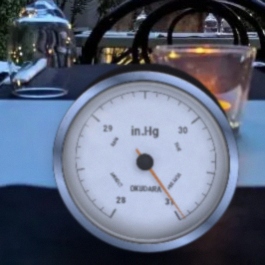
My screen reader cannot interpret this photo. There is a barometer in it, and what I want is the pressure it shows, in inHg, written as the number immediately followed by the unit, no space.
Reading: 30.95inHg
